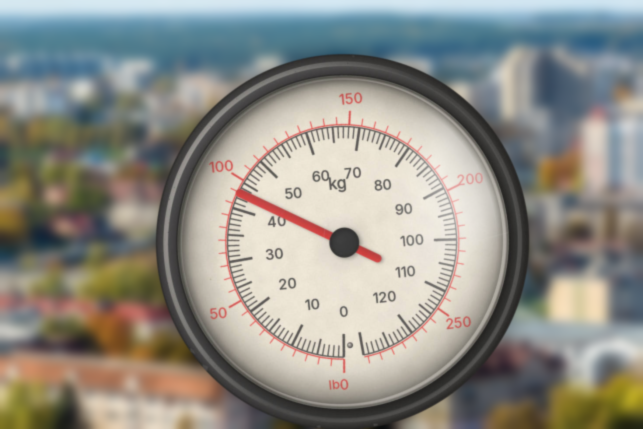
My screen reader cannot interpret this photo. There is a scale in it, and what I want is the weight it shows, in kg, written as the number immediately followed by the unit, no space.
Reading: 43kg
